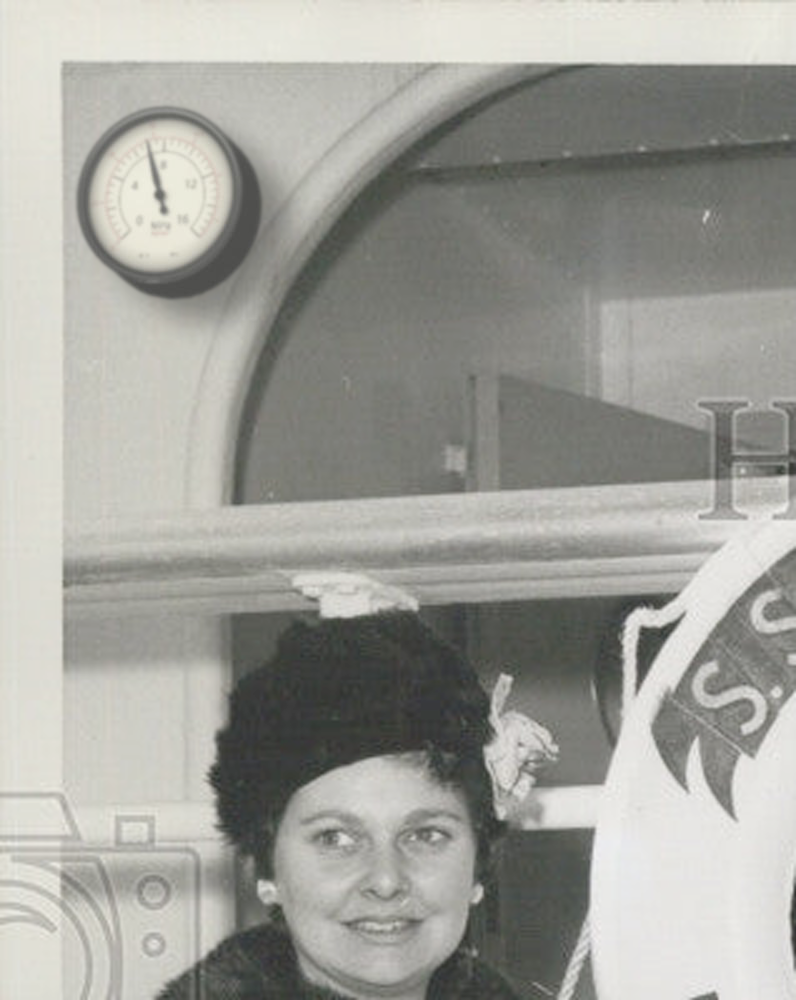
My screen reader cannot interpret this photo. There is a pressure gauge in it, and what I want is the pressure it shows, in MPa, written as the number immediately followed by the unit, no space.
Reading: 7MPa
